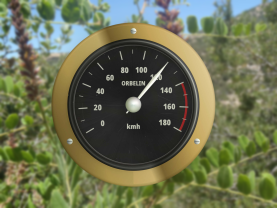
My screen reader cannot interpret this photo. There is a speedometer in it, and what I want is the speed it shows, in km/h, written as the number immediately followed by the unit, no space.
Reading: 120km/h
